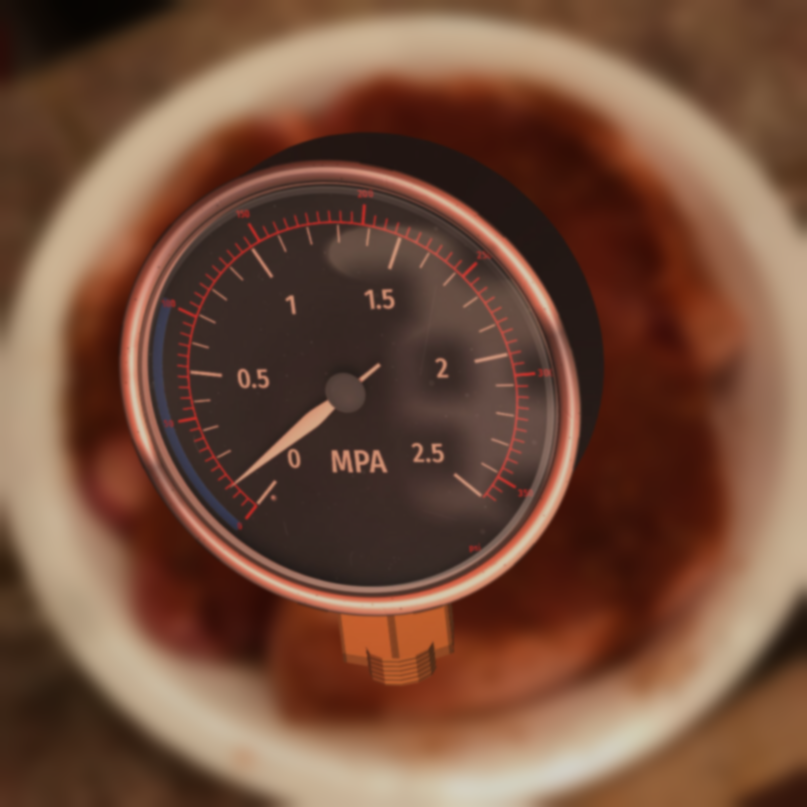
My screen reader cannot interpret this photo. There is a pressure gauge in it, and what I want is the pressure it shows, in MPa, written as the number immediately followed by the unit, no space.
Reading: 0.1MPa
